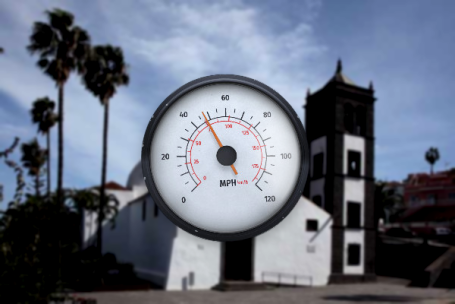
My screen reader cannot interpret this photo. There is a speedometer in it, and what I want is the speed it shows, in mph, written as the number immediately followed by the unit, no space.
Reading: 47.5mph
